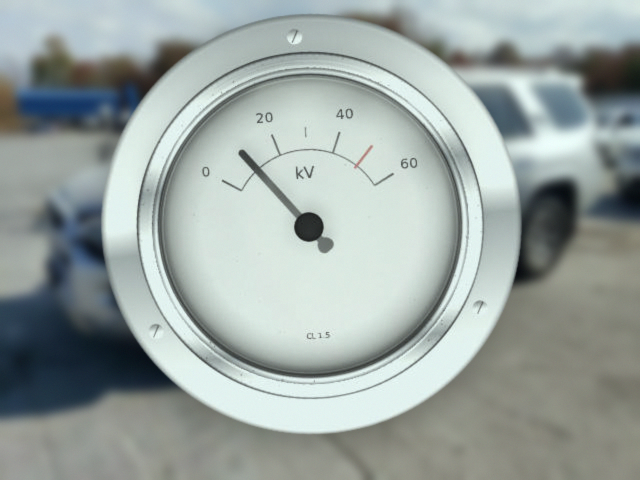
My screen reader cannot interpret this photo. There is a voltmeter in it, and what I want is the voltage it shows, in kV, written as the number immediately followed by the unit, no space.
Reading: 10kV
